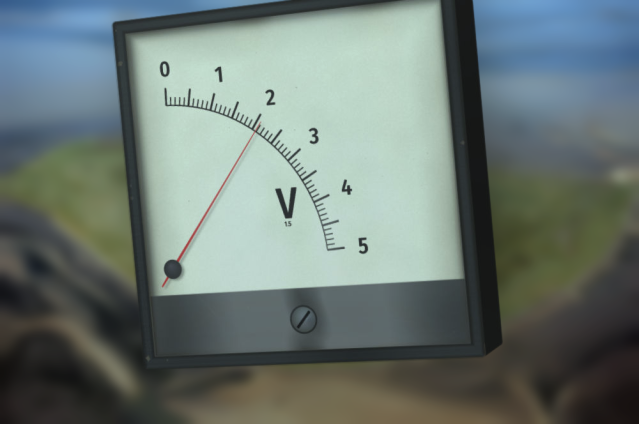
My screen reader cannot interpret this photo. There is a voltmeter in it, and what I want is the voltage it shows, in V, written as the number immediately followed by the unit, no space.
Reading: 2.1V
